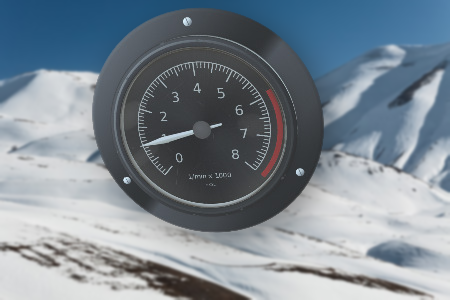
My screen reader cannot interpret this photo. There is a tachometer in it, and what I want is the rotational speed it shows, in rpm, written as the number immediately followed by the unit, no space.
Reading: 1000rpm
